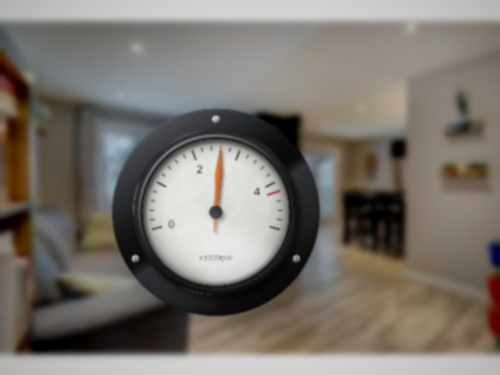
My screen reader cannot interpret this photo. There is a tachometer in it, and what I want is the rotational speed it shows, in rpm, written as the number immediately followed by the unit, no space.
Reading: 2600rpm
